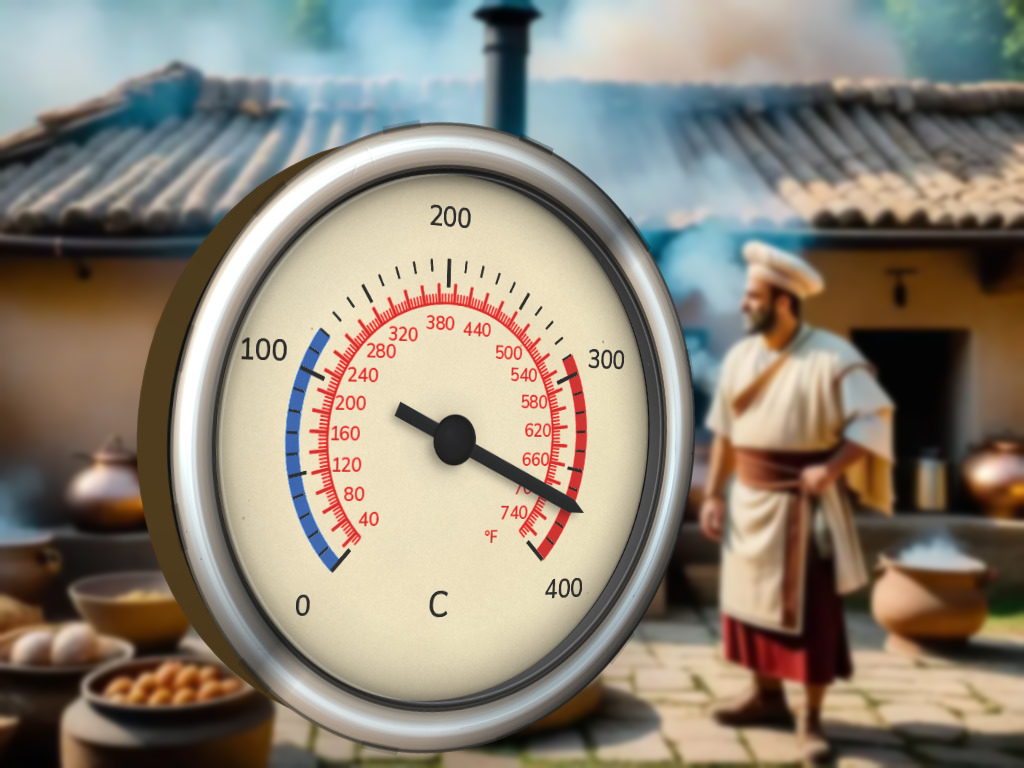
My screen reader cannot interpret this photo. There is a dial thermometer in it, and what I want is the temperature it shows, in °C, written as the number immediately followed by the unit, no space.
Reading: 370°C
